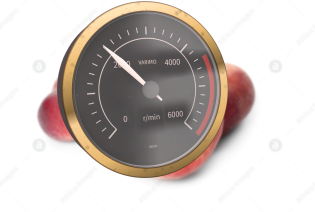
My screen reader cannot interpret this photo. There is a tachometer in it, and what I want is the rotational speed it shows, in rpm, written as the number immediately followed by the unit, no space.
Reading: 2000rpm
